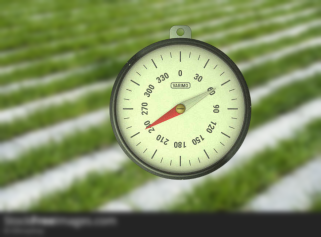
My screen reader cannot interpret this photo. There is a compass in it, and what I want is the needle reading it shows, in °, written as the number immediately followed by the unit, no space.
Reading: 240°
